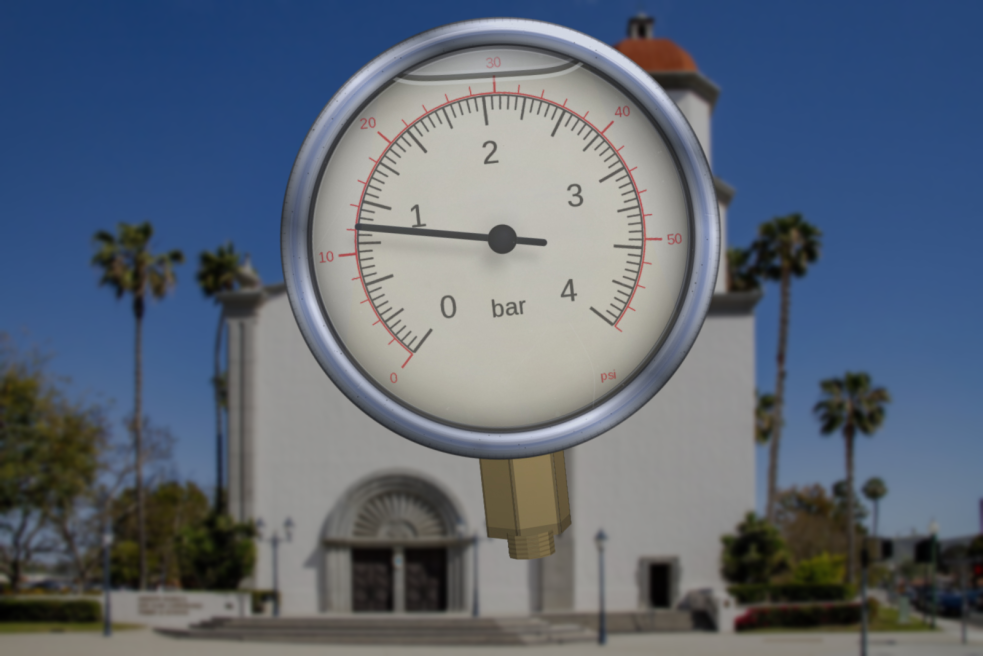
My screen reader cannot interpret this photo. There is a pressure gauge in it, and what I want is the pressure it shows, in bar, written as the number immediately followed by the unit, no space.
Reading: 0.85bar
